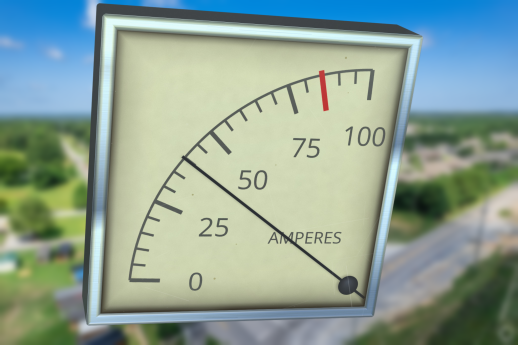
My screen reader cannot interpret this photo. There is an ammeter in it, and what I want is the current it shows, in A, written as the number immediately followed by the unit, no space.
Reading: 40A
